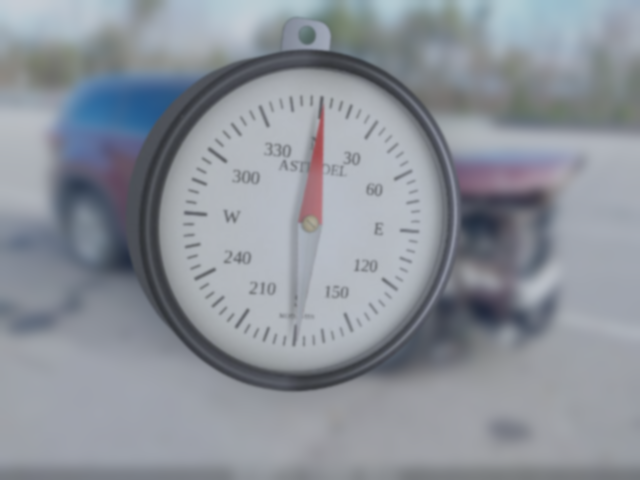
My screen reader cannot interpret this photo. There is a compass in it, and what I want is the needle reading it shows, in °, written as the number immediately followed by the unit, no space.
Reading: 0°
